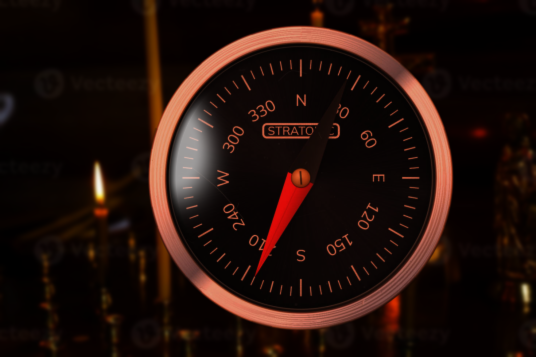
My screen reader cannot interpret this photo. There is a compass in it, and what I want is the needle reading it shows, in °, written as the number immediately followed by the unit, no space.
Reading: 205°
